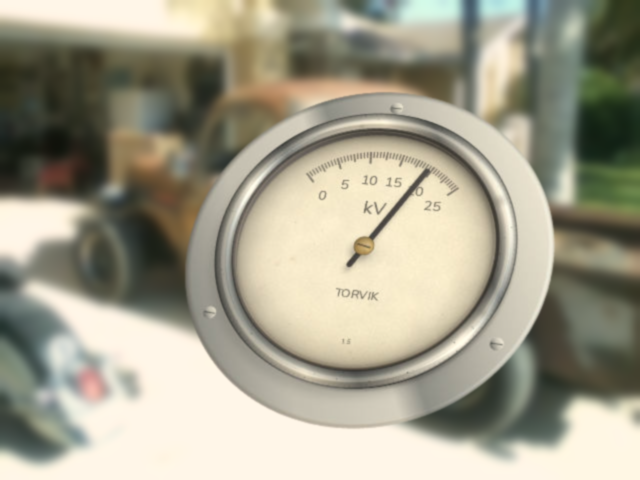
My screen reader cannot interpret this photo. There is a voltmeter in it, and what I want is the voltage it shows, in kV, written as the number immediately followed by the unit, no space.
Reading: 20kV
